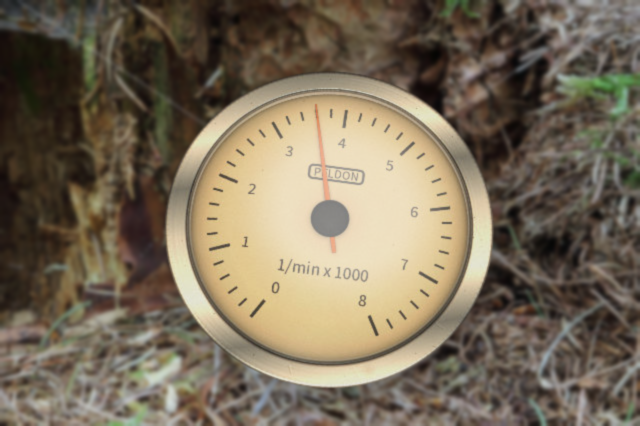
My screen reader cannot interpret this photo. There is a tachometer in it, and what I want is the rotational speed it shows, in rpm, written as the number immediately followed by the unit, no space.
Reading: 3600rpm
